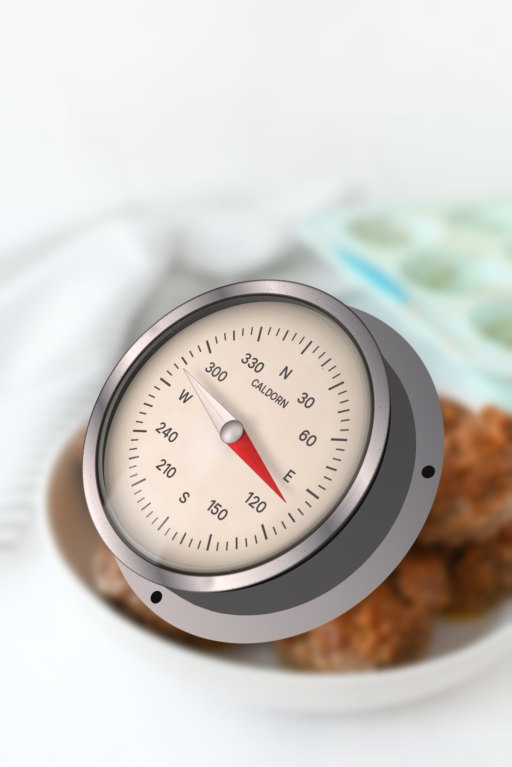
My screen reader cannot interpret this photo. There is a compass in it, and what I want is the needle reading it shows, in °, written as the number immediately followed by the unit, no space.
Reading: 102.5°
